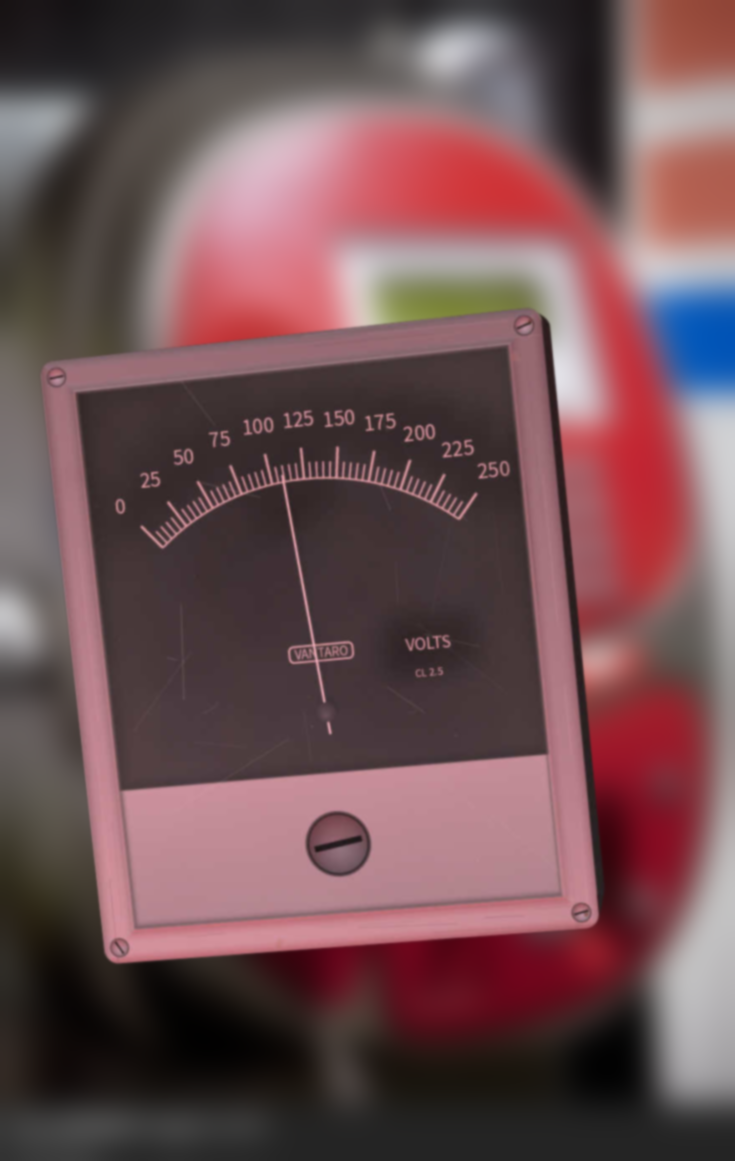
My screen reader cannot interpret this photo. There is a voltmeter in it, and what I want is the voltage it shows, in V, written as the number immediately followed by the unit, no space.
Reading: 110V
